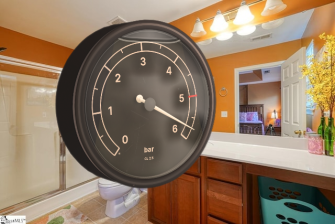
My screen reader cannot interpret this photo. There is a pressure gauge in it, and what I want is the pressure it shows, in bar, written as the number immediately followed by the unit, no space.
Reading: 5.75bar
